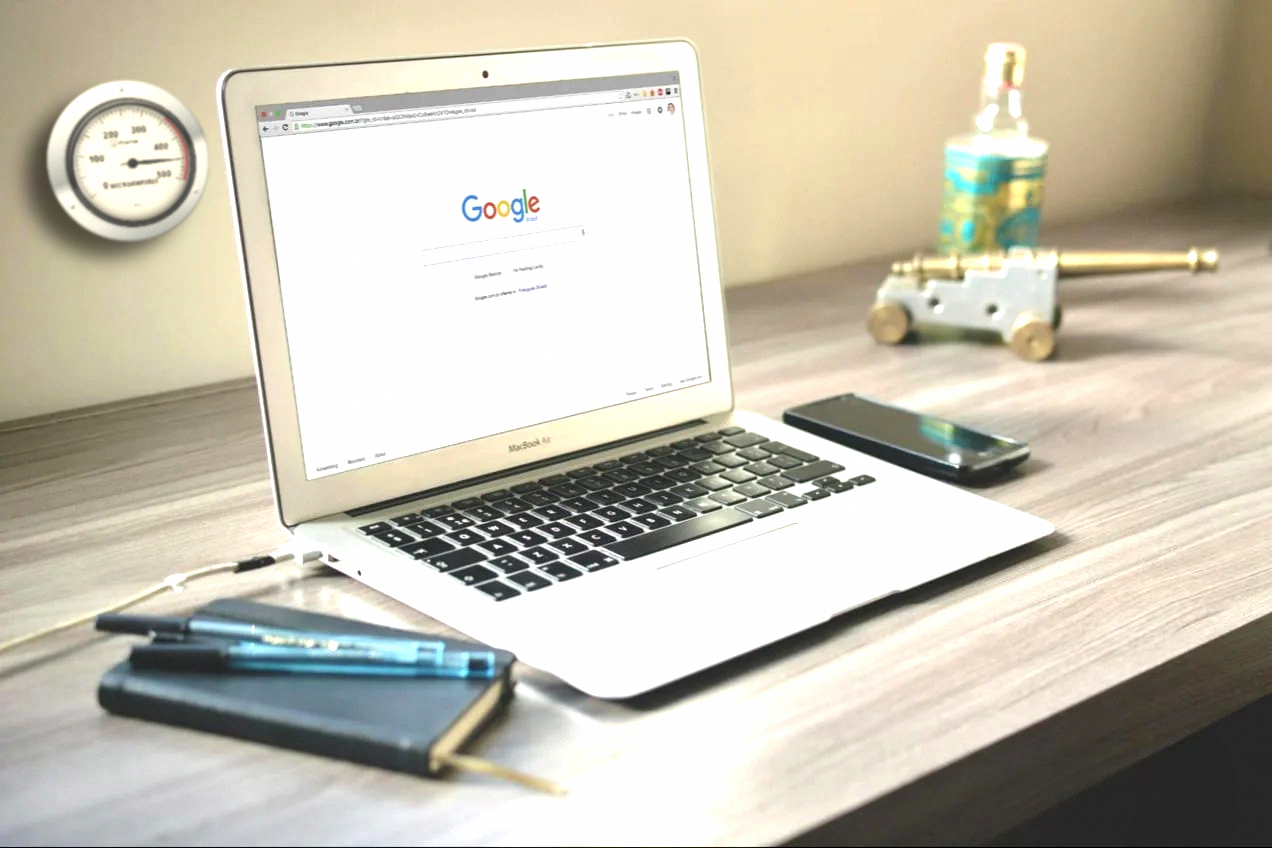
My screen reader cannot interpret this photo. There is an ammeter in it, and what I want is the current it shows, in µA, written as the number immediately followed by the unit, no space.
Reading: 450µA
